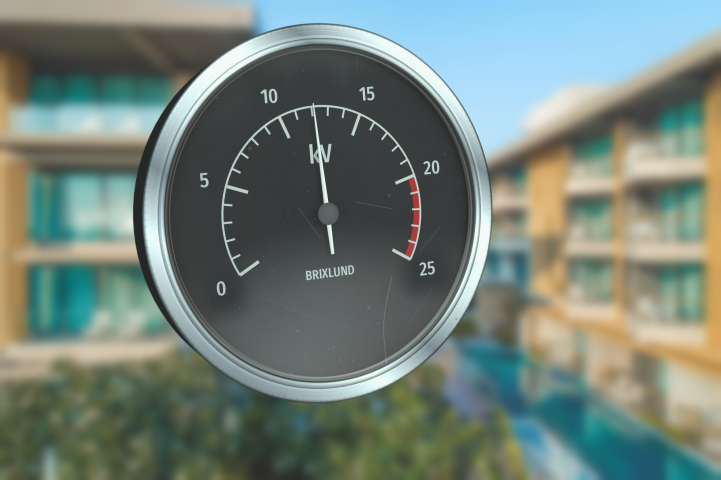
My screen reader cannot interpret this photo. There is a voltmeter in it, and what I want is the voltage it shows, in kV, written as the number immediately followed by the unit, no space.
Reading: 12kV
